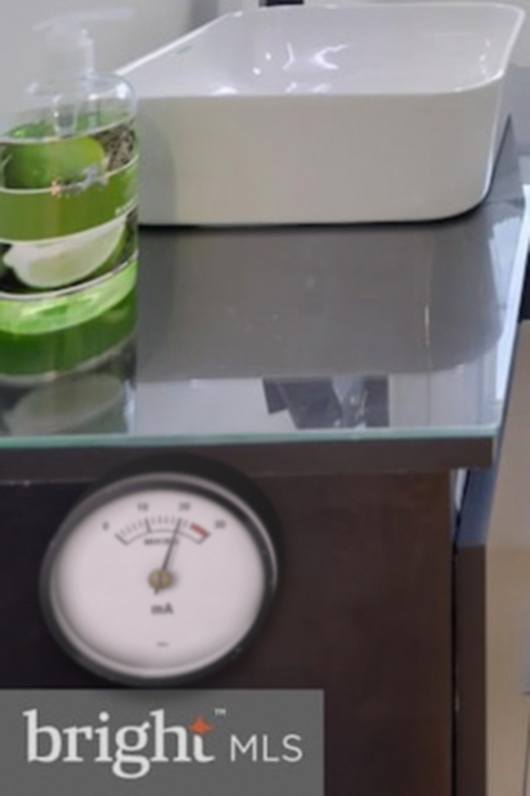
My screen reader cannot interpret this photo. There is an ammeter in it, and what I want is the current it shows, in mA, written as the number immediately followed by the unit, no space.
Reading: 20mA
